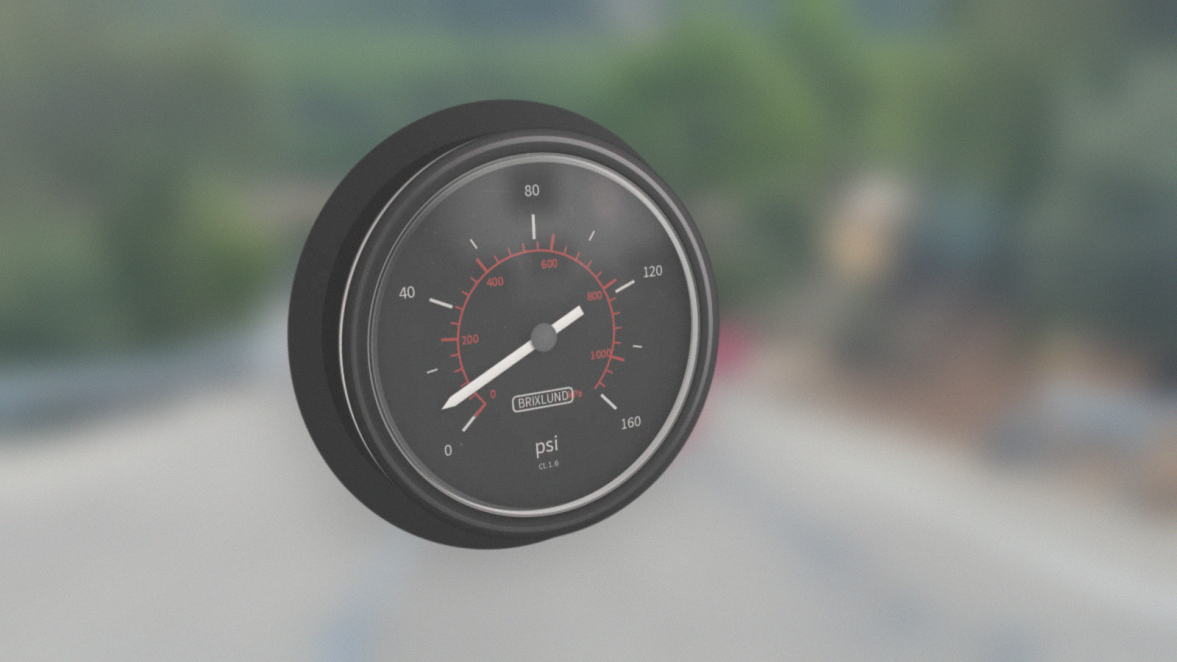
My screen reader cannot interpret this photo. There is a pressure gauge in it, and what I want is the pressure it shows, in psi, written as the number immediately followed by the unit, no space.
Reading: 10psi
